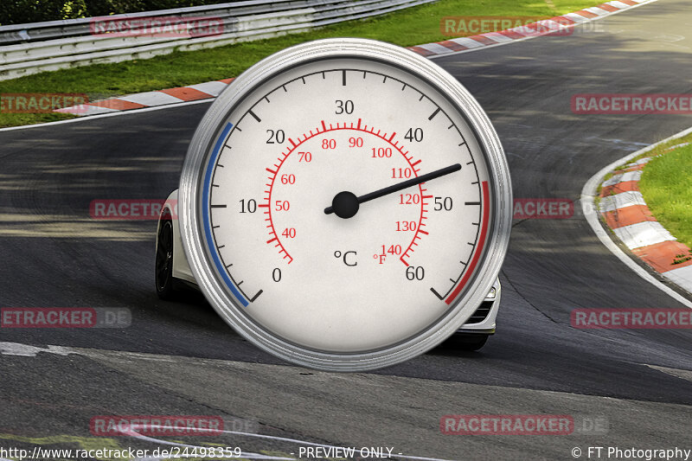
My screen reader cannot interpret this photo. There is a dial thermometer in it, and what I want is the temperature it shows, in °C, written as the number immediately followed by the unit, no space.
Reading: 46°C
